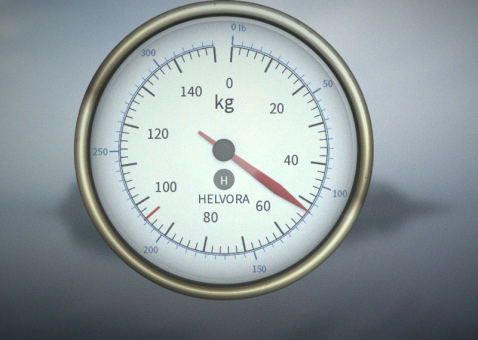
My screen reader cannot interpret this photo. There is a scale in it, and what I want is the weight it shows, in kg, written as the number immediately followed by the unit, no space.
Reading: 52kg
